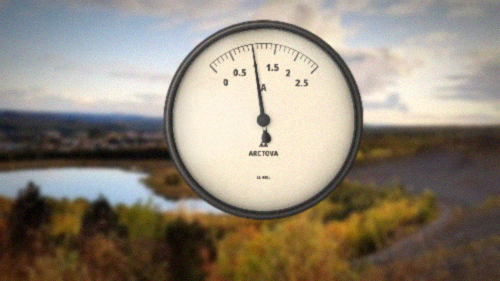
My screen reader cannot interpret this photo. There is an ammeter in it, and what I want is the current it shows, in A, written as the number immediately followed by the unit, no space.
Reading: 1A
